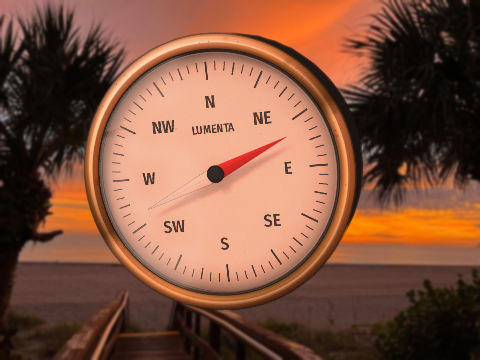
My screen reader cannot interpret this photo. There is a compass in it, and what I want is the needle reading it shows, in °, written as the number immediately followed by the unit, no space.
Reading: 67.5°
